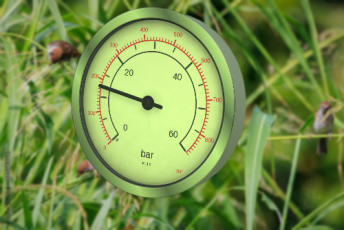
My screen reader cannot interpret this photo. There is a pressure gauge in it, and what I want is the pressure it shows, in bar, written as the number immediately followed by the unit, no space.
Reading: 12.5bar
